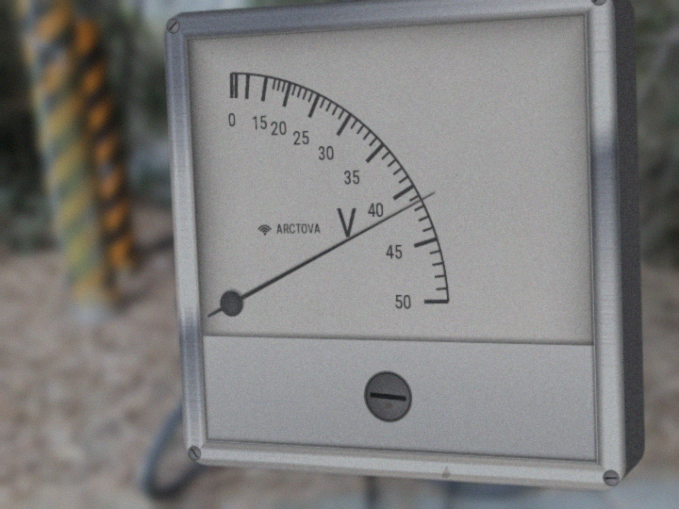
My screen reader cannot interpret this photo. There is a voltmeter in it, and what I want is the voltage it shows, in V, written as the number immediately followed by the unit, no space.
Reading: 41.5V
